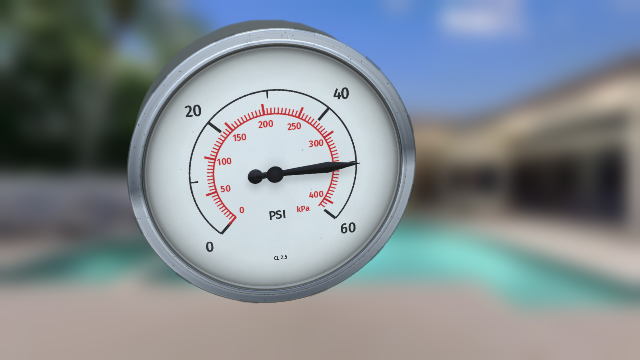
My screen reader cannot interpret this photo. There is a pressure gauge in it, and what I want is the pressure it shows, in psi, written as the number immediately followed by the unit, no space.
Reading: 50psi
